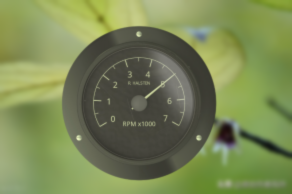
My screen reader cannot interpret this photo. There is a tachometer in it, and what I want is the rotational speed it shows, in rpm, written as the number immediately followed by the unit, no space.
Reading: 5000rpm
